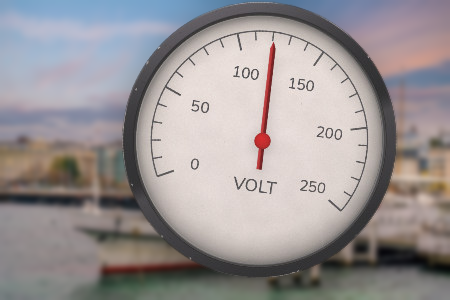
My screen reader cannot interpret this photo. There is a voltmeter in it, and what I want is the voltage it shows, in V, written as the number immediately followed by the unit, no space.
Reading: 120V
